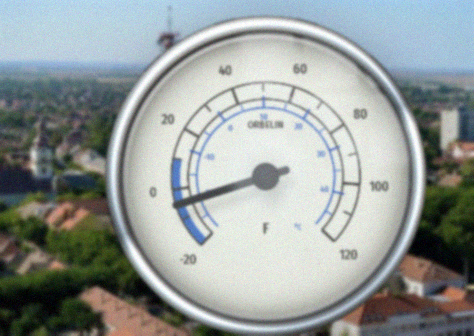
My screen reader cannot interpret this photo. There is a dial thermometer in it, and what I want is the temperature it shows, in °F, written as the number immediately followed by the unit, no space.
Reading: -5°F
